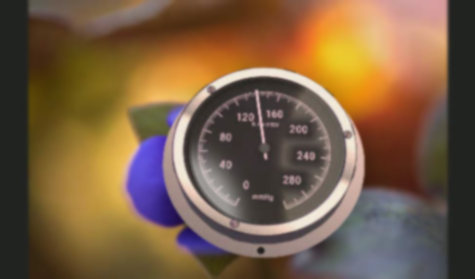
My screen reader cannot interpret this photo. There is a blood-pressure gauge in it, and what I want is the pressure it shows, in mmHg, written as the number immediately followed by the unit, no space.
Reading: 140mmHg
